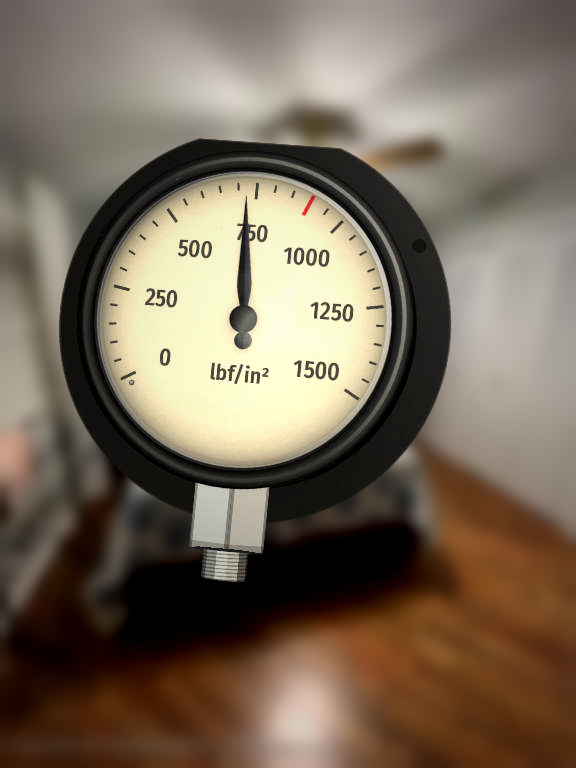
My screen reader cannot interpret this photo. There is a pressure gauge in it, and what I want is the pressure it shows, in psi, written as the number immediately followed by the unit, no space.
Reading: 725psi
